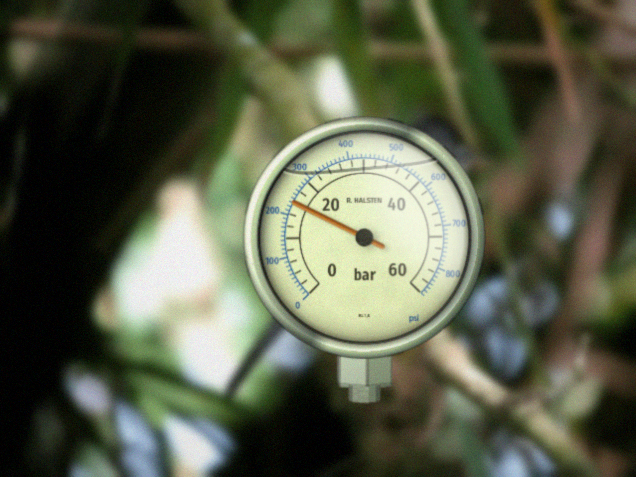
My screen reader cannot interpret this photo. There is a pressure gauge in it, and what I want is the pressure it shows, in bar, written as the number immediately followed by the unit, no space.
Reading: 16bar
